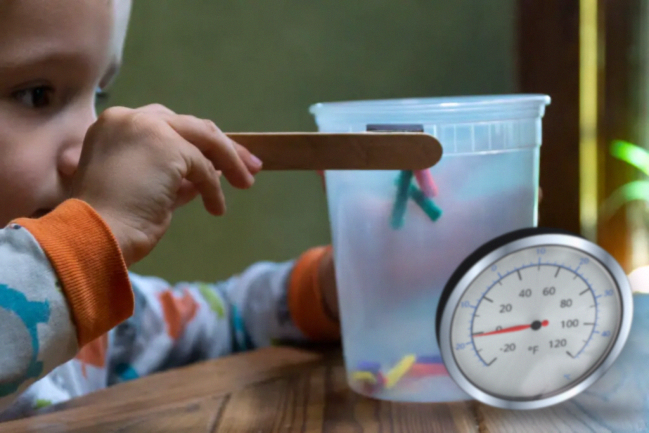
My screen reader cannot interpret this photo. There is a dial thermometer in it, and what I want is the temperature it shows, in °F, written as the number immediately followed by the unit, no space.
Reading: 0°F
